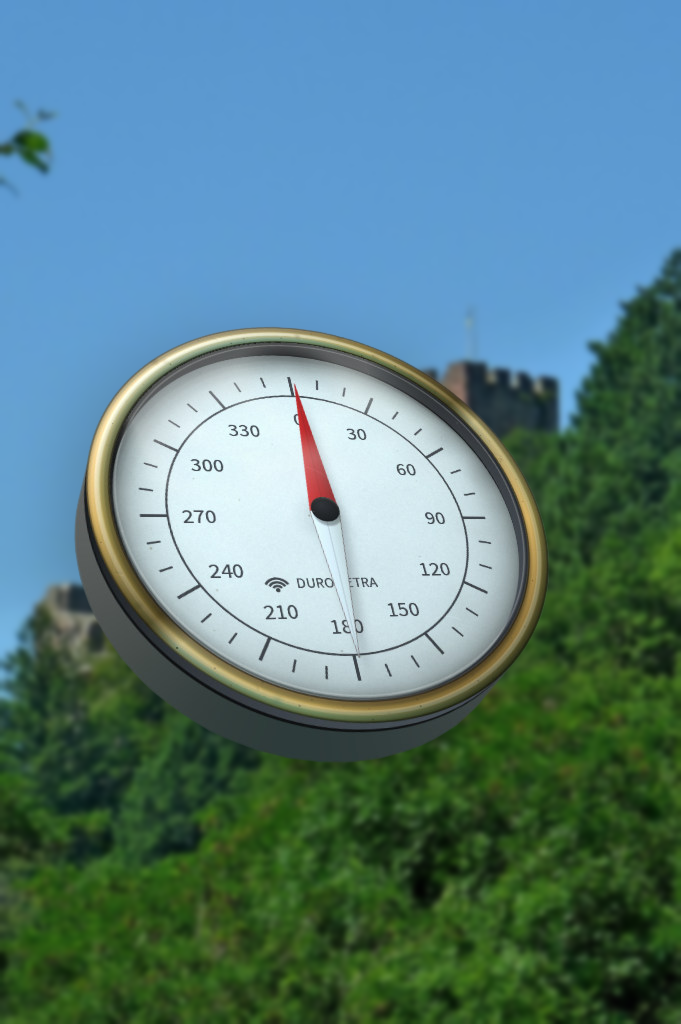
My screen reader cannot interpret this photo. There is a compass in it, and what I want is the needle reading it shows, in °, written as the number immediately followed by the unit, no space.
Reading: 0°
